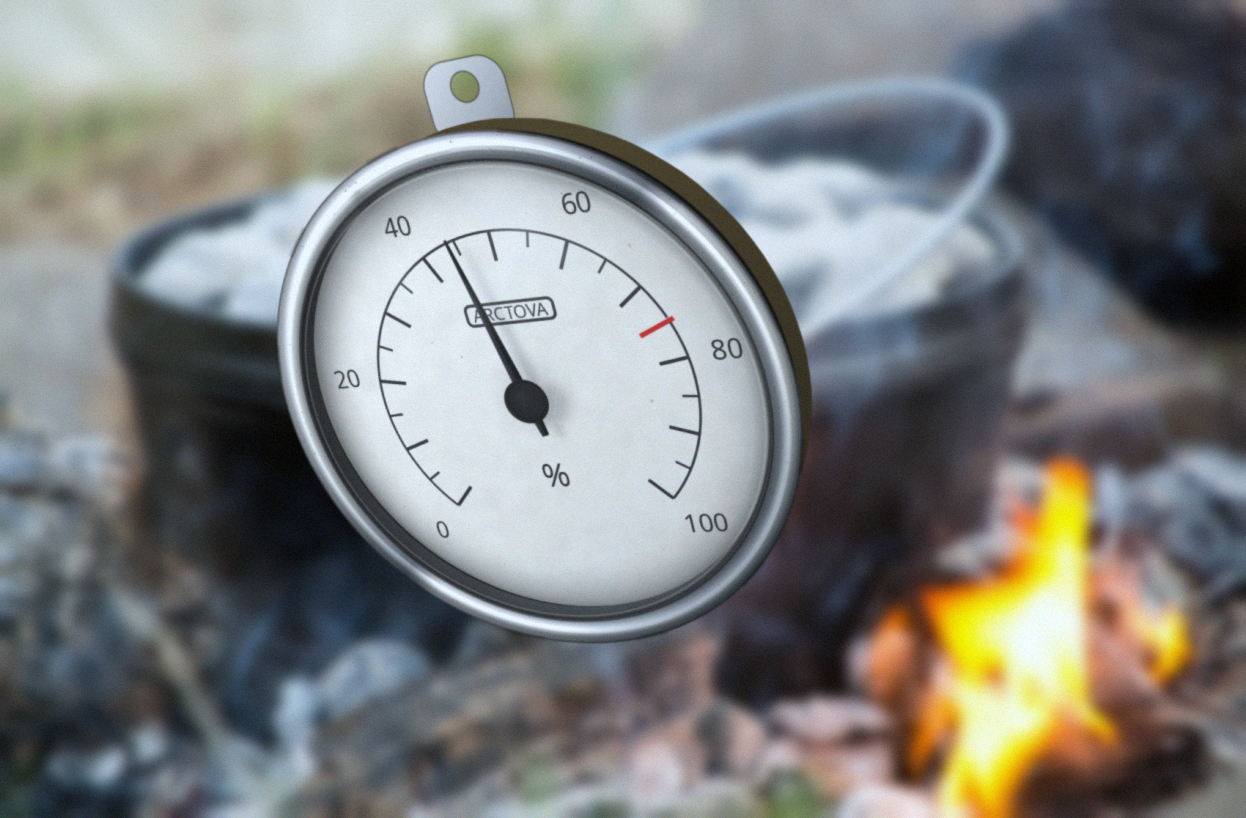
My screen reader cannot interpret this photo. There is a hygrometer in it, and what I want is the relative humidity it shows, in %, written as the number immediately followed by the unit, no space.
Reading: 45%
